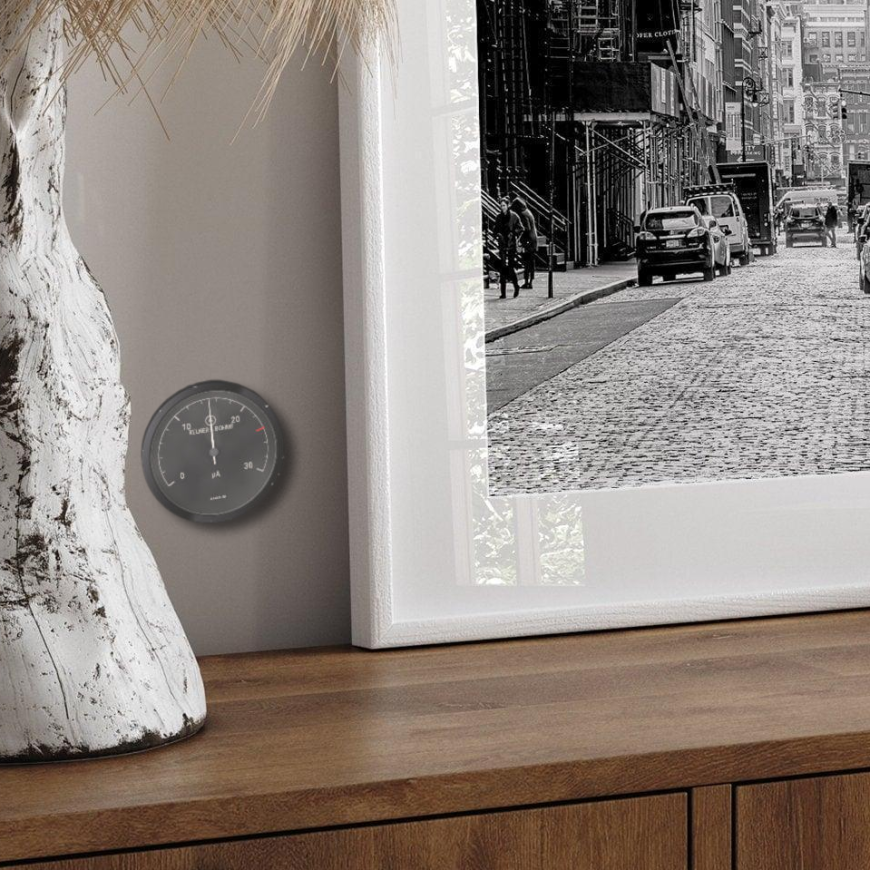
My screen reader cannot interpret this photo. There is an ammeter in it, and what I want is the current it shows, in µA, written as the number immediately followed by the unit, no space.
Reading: 15µA
